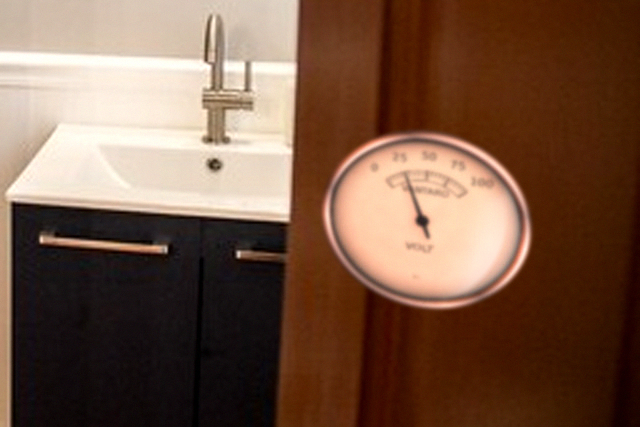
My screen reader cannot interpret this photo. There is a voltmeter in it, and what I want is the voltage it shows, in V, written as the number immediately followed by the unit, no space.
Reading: 25V
